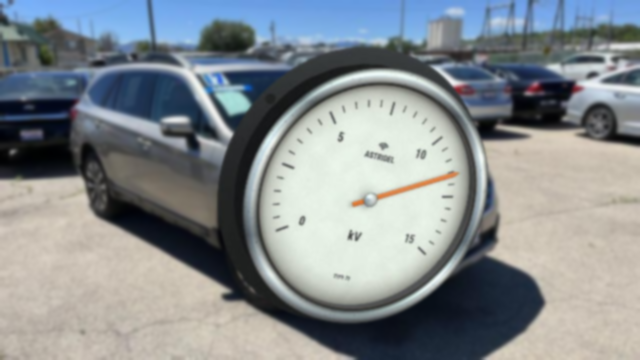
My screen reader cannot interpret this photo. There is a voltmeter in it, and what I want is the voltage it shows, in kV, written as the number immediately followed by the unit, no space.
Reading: 11.5kV
